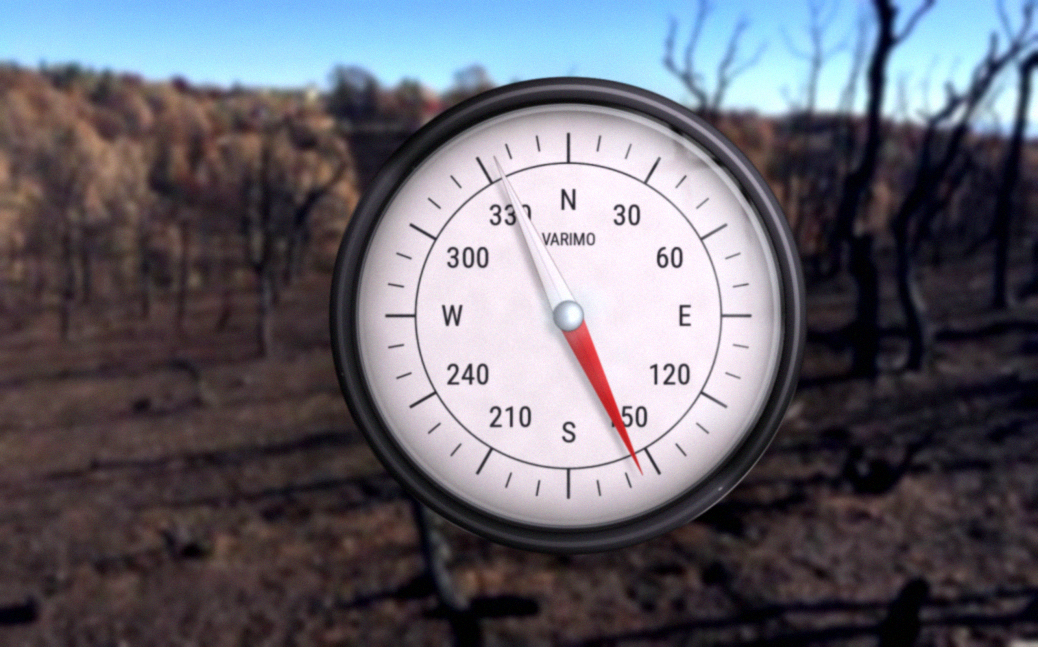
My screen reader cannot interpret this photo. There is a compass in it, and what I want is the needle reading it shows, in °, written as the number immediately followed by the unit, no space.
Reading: 155°
